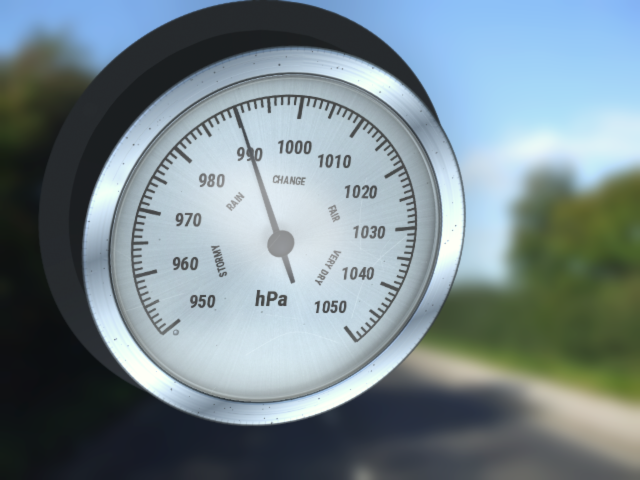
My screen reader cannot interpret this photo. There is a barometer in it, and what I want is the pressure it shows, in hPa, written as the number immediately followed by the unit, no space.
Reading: 990hPa
